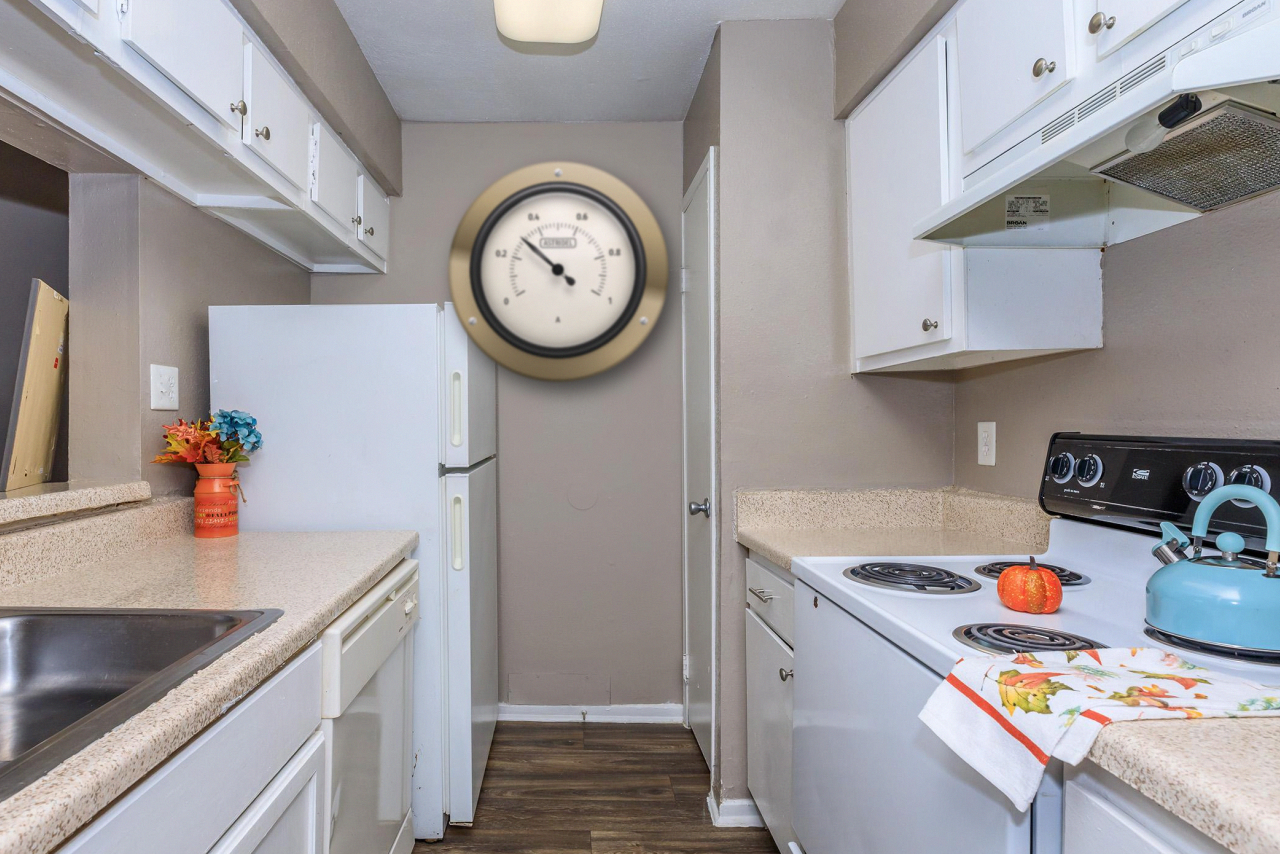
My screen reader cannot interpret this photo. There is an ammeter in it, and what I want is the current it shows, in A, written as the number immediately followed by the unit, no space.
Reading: 0.3A
